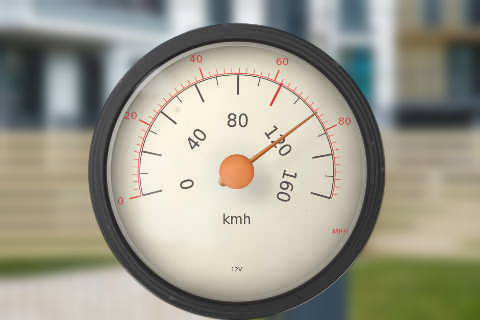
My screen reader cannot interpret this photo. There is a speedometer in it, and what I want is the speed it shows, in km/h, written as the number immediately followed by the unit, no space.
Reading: 120km/h
